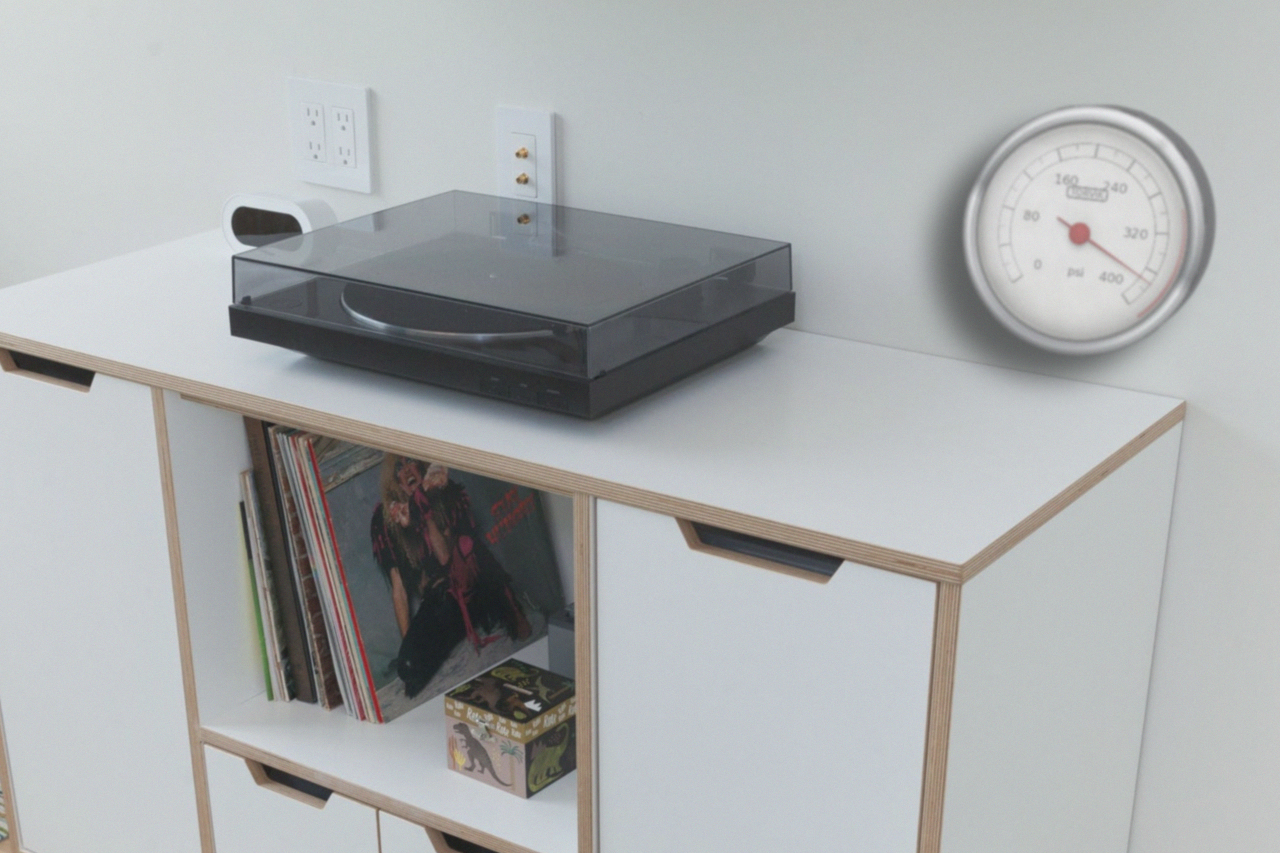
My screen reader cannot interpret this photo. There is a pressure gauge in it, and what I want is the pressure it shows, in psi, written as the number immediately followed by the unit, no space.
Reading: 370psi
